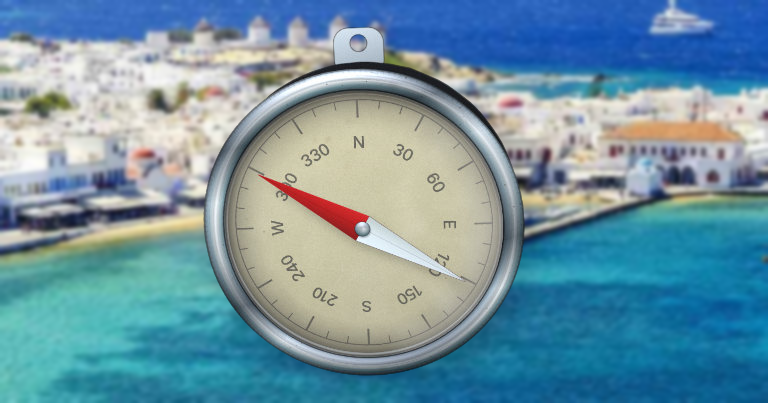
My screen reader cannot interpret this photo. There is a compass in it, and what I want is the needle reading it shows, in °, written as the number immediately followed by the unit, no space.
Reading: 300°
